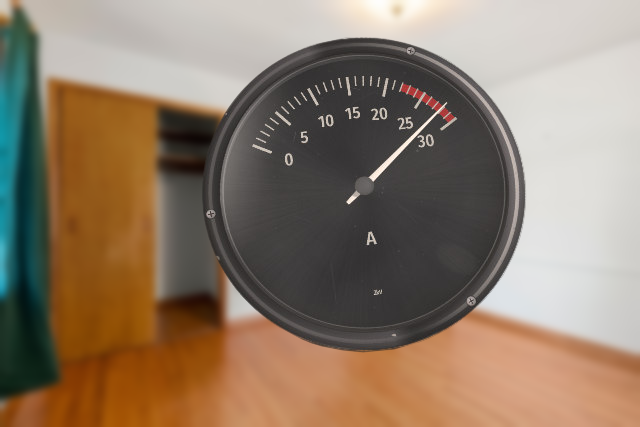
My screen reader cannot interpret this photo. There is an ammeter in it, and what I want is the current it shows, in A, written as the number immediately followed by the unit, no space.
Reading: 28A
